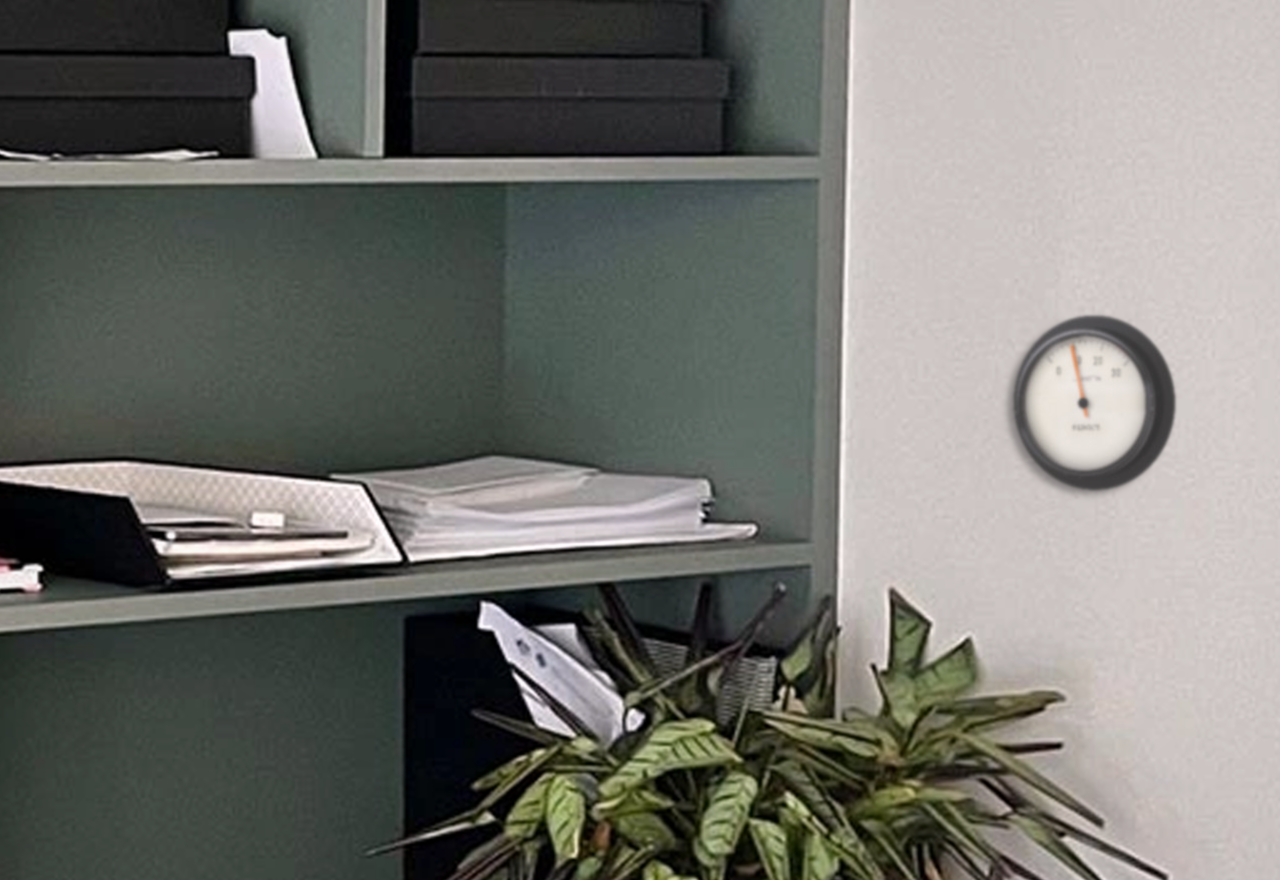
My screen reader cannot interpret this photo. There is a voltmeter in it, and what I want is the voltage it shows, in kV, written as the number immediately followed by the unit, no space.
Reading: 10kV
